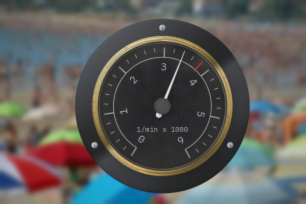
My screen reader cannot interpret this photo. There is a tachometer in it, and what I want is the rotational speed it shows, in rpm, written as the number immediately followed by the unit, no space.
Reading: 3400rpm
